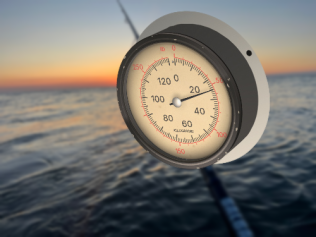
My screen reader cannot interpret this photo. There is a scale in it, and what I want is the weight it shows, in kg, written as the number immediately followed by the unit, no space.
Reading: 25kg
